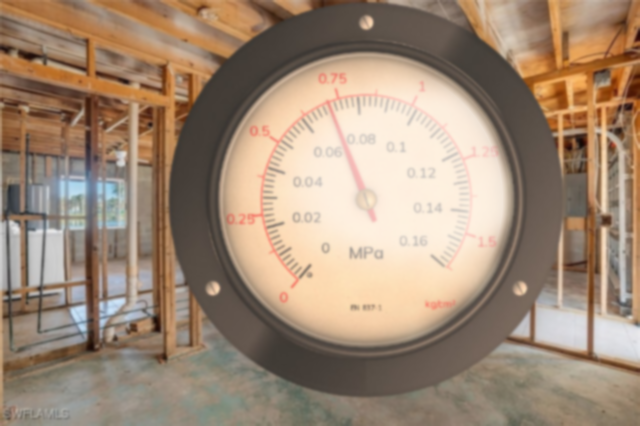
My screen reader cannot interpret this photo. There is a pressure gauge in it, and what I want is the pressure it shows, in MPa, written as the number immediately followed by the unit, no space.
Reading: 0.07MPa
